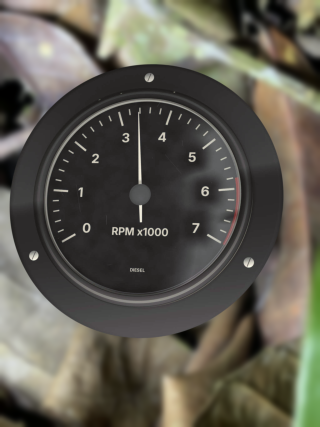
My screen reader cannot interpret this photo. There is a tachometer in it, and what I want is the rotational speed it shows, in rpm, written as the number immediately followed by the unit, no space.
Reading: 3400rpm
